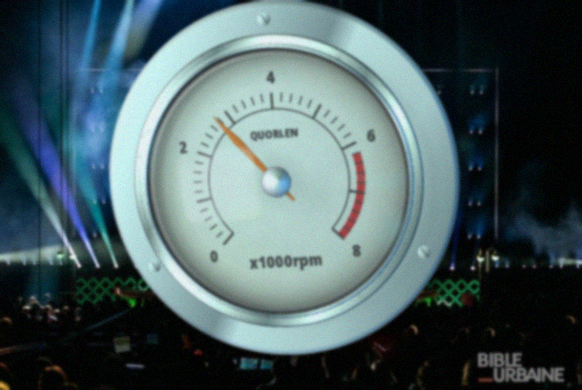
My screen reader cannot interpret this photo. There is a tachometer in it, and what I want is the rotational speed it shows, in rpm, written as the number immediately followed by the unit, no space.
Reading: 2800rpm
